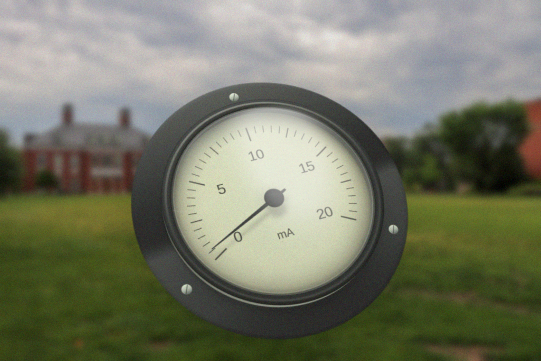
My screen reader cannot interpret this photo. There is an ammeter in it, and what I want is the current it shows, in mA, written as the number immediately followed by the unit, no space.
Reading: 0.5mA
